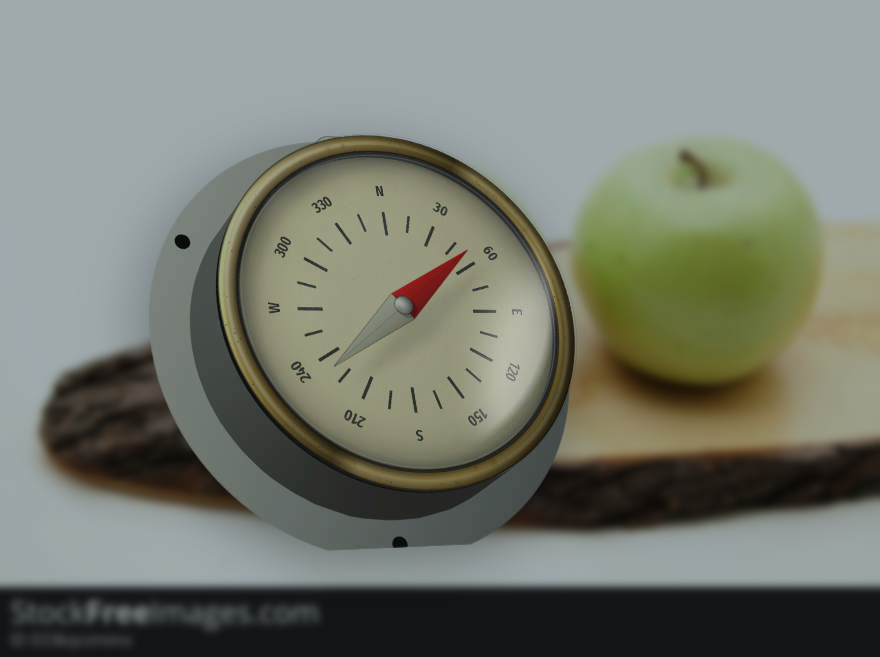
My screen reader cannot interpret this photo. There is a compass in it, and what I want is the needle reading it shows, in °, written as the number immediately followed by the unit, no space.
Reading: 52.5°
